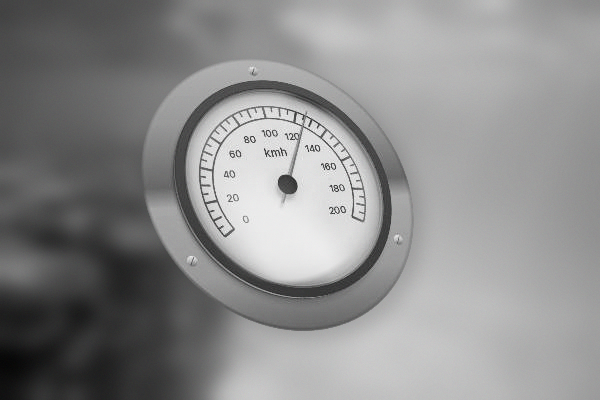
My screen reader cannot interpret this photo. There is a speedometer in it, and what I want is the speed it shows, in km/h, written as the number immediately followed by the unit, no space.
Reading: 125km/h
